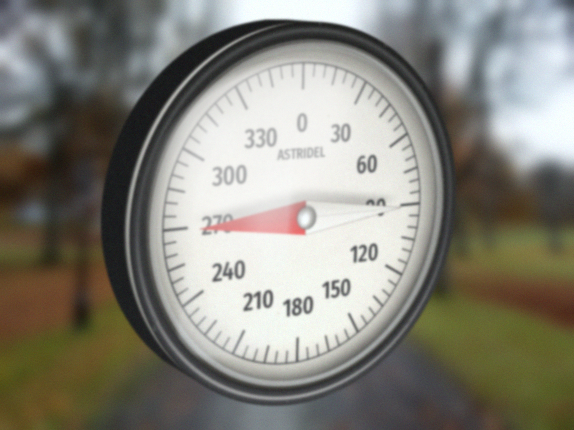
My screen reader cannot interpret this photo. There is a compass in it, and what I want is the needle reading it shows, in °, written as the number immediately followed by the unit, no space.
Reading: 270°
